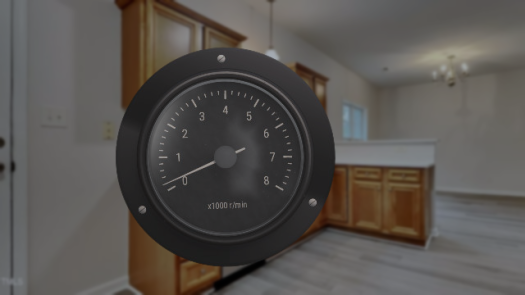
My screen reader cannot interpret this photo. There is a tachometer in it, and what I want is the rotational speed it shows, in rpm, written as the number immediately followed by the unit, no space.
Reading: 200rpm
